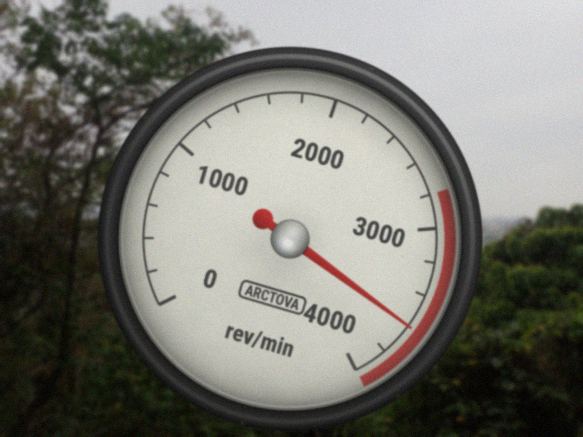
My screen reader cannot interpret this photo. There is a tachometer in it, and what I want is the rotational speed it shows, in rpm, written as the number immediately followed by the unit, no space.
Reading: 3600rpm
